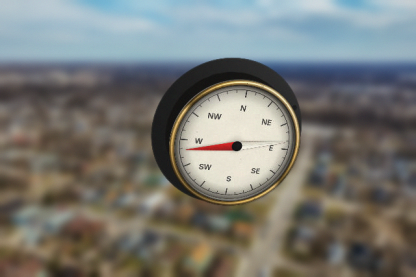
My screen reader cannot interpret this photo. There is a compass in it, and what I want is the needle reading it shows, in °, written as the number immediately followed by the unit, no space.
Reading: 260°
